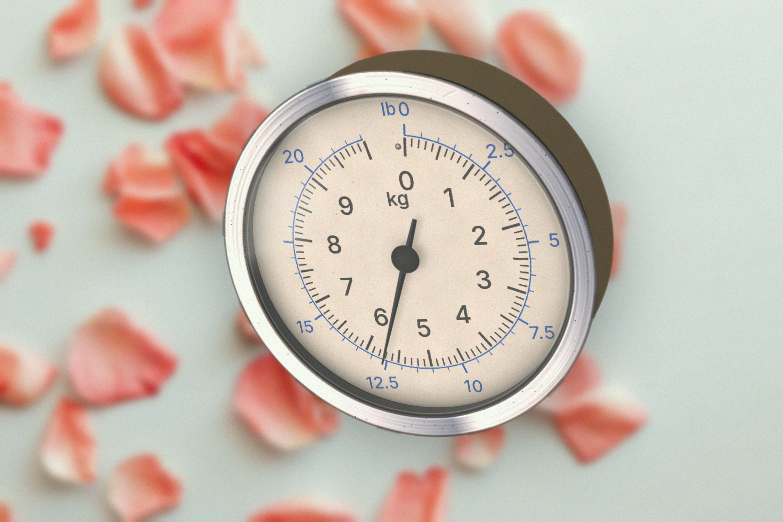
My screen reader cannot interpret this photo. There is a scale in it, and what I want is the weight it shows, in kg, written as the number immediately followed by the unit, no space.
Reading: 5.7kg
